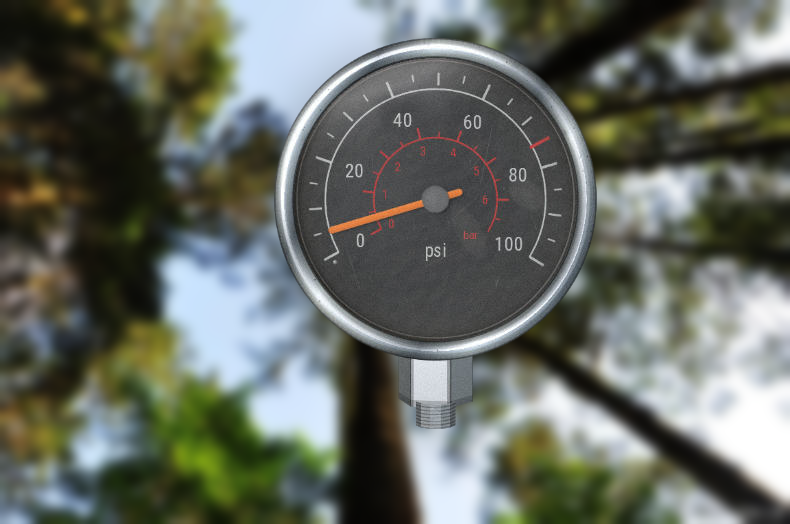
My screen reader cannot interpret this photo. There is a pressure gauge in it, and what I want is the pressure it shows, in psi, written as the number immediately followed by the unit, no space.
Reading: 5psi
